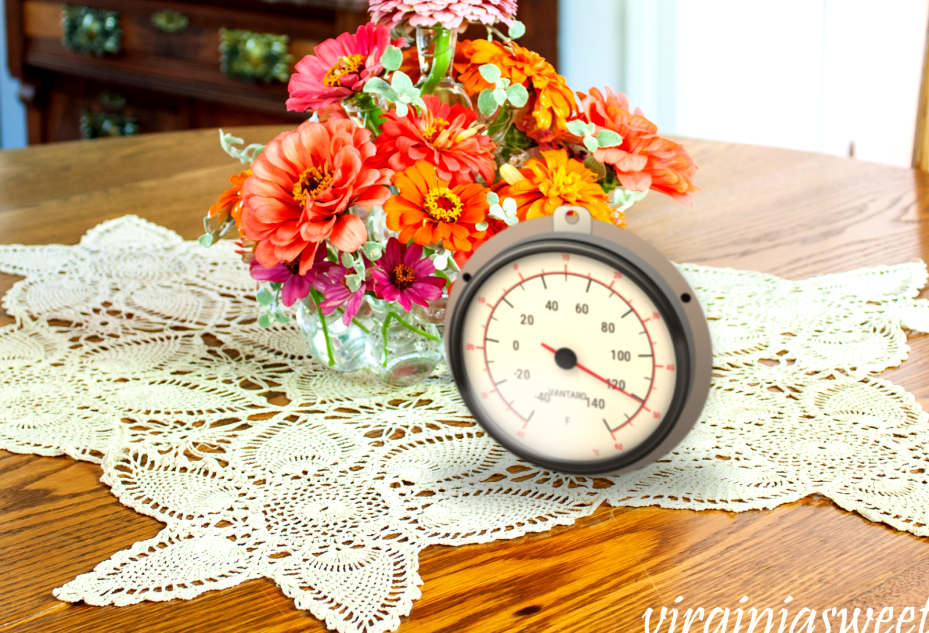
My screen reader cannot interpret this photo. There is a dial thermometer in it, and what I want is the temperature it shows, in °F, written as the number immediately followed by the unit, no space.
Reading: 120°F
